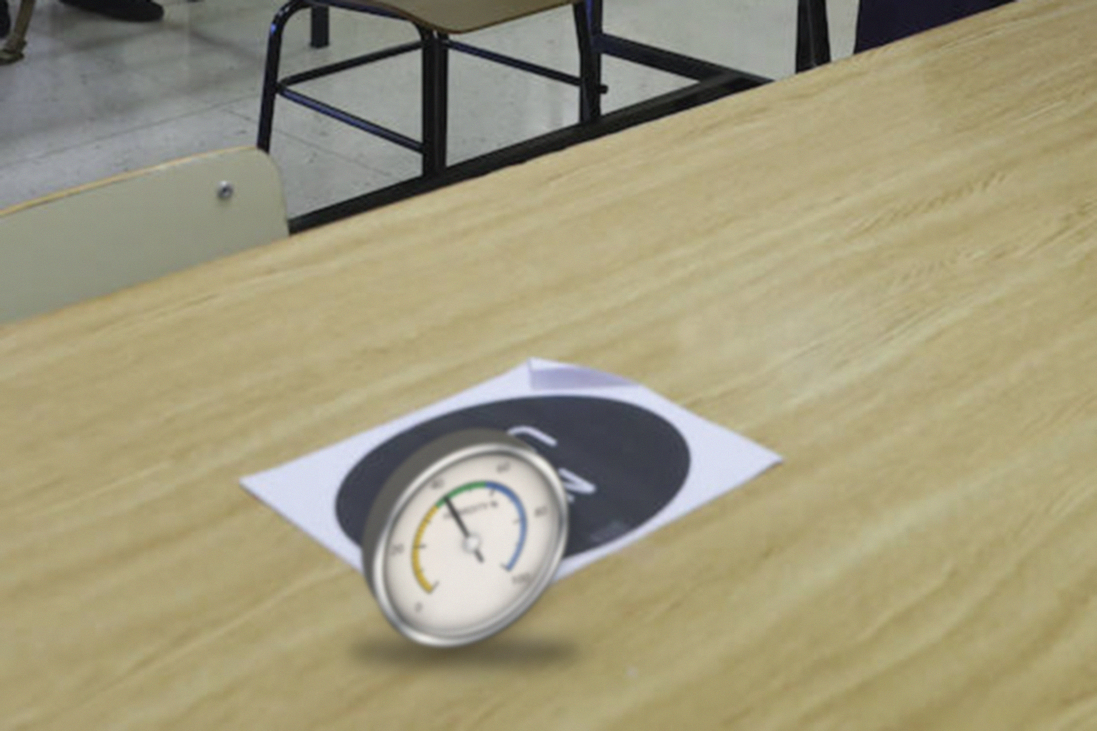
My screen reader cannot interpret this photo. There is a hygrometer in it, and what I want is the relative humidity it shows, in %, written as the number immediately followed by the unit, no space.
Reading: 40%
